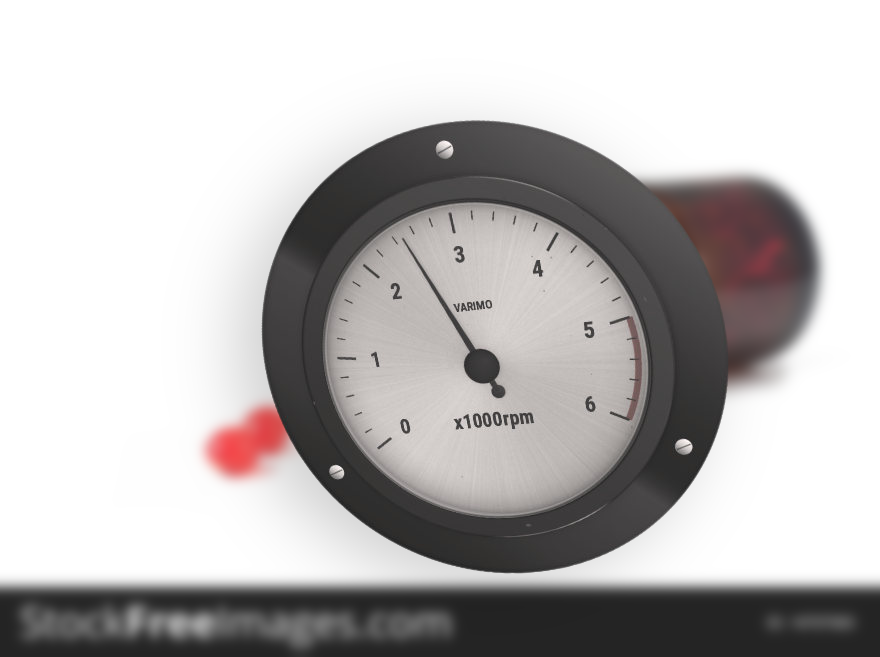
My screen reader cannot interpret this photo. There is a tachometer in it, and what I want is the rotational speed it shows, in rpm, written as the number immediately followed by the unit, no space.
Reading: 2500rpm
